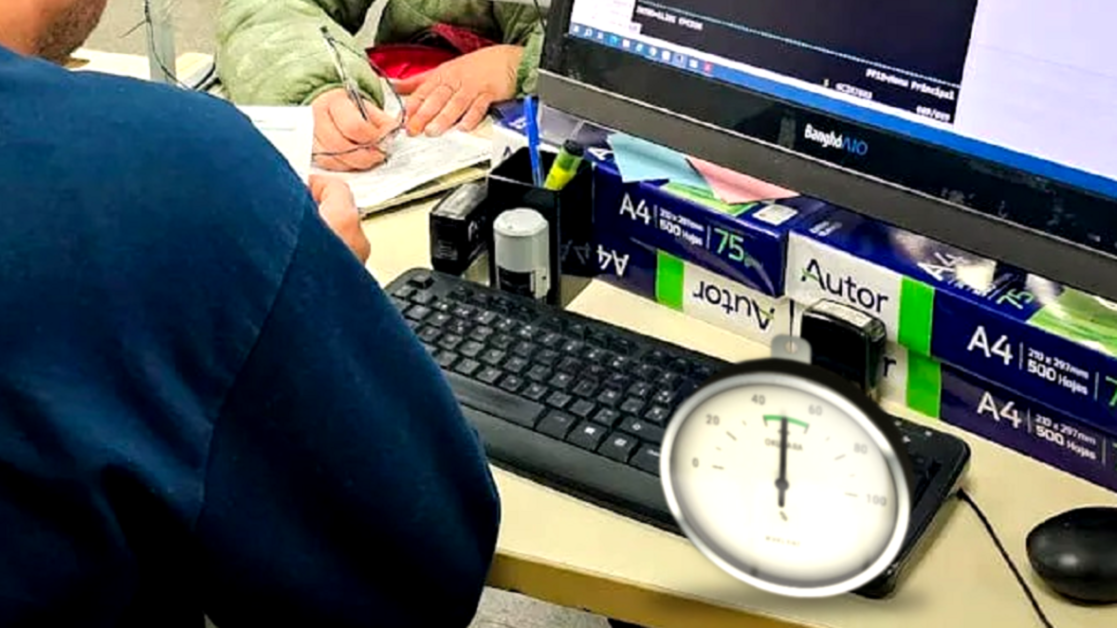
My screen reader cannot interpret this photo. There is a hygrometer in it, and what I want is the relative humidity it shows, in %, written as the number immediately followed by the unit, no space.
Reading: 50%
